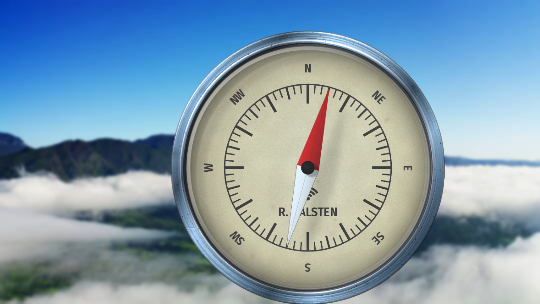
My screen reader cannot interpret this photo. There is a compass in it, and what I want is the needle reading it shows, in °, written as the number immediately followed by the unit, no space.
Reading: 15°
